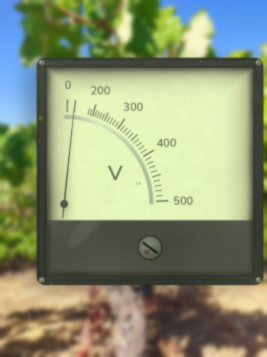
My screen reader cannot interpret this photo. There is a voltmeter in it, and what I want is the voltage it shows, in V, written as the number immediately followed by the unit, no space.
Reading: 100V
